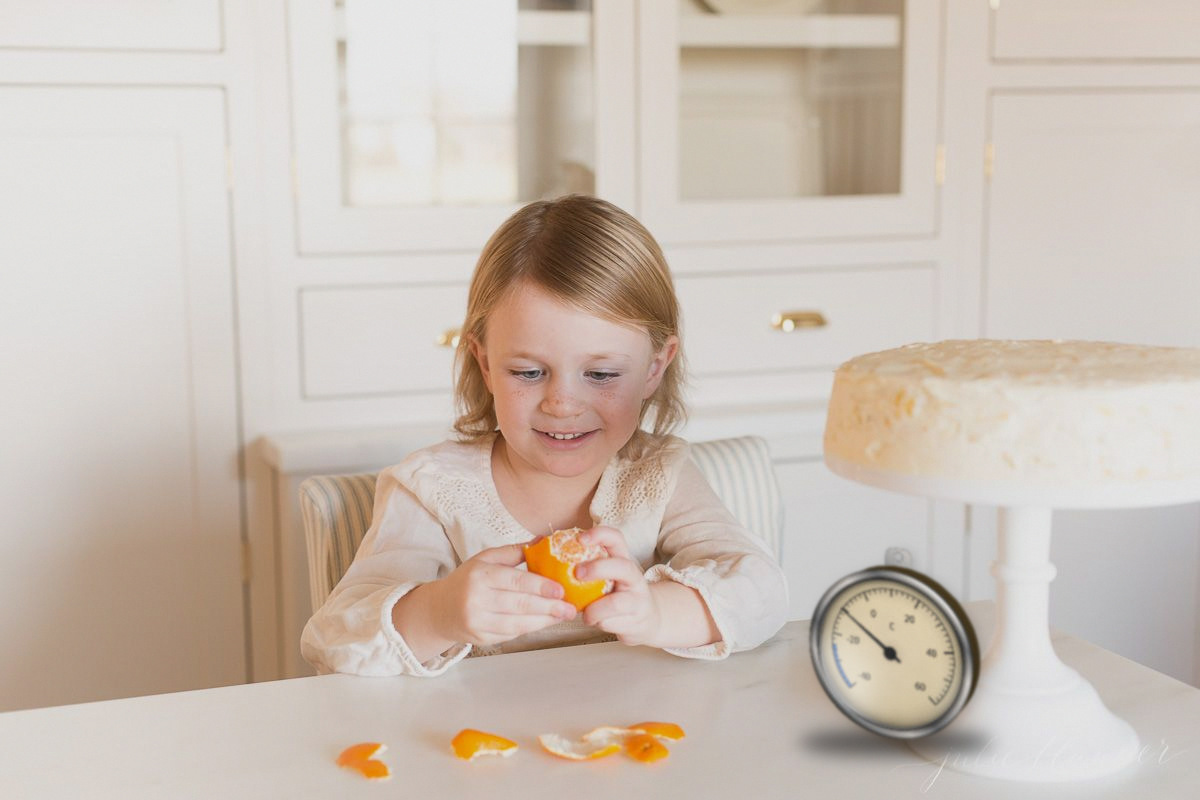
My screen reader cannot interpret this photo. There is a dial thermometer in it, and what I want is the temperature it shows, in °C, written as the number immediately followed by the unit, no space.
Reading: -10°C
